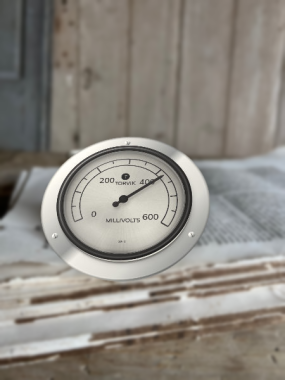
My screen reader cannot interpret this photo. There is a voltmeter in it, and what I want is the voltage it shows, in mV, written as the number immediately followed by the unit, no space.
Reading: 425mV
